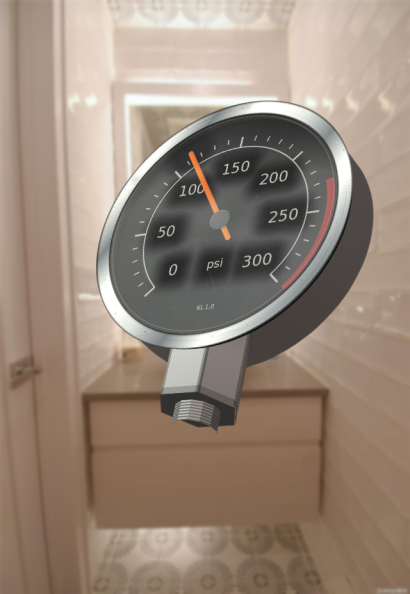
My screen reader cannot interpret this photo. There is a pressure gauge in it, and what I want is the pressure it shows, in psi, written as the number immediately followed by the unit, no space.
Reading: 115psi
